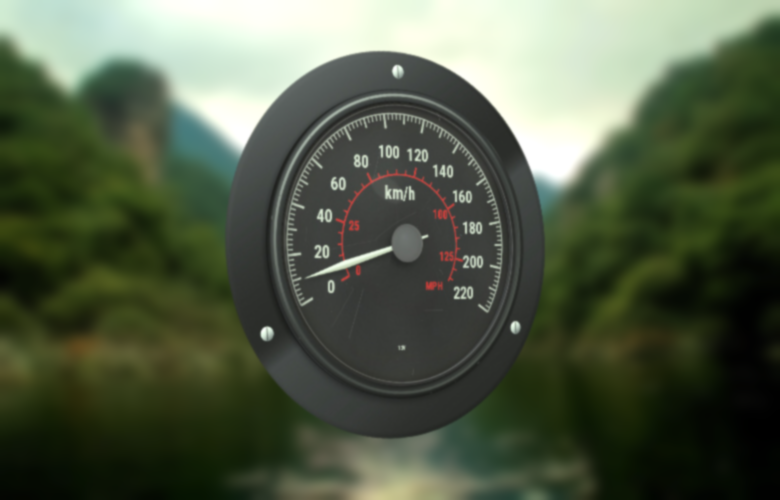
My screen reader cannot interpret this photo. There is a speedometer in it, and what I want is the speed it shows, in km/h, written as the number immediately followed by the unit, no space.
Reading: 10km/h
